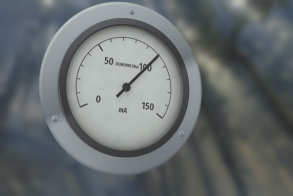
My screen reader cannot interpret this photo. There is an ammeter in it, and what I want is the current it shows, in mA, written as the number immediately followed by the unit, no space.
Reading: 100mA
